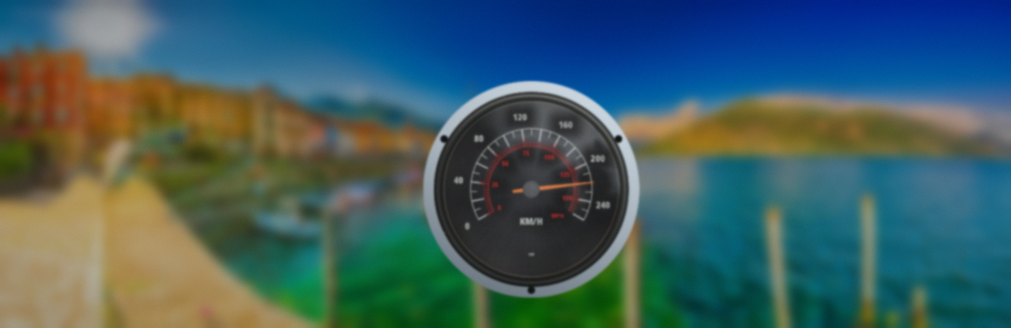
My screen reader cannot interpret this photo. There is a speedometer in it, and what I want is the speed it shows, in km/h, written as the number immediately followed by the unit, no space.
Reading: 220km/h
